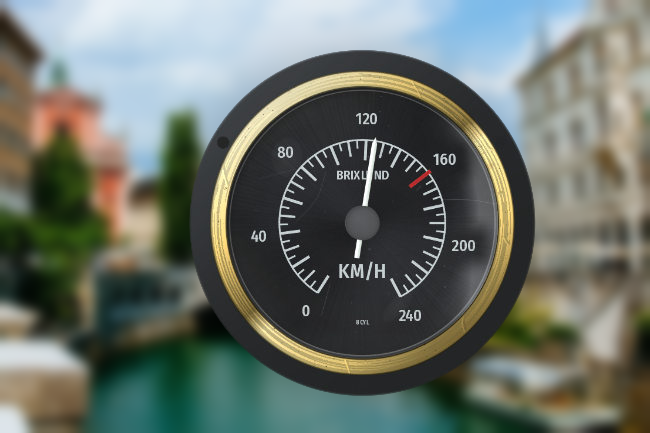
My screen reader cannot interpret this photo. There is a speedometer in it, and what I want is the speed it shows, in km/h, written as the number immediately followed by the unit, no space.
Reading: 125km/h
